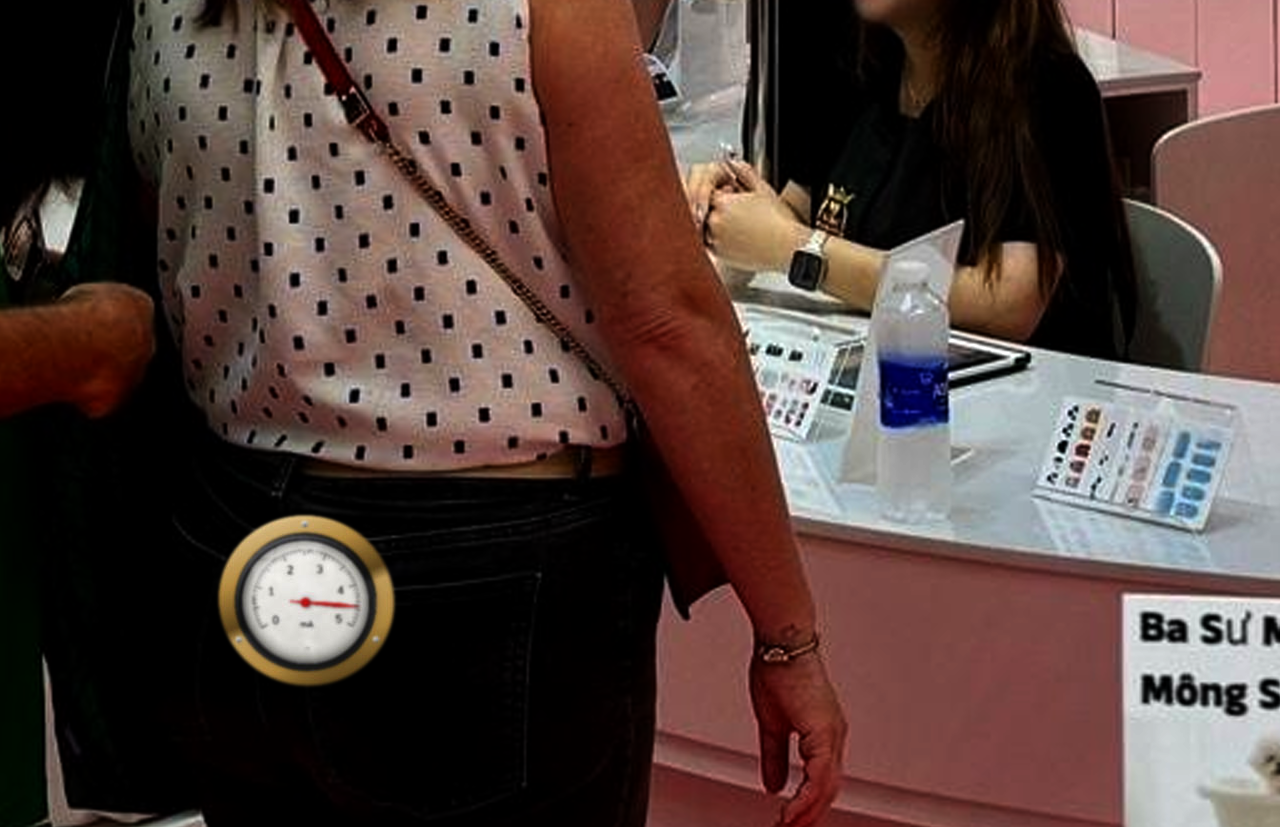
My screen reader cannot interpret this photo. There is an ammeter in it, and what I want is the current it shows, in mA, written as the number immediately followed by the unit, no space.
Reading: 4.5mA
